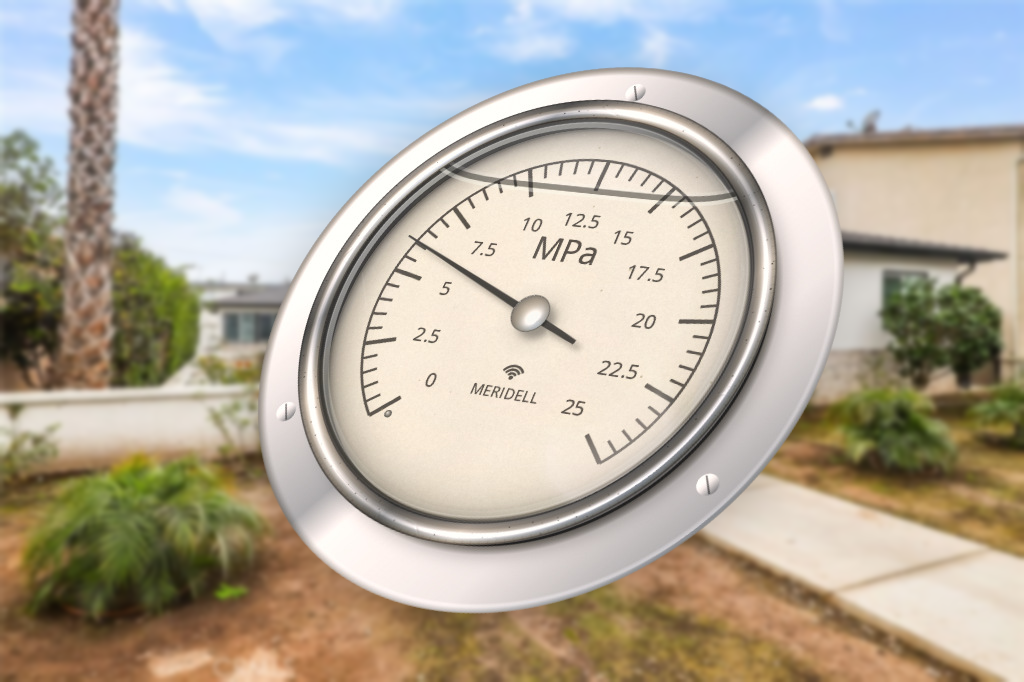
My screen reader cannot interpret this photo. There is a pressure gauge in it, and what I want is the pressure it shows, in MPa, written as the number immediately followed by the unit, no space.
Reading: 6MPa
